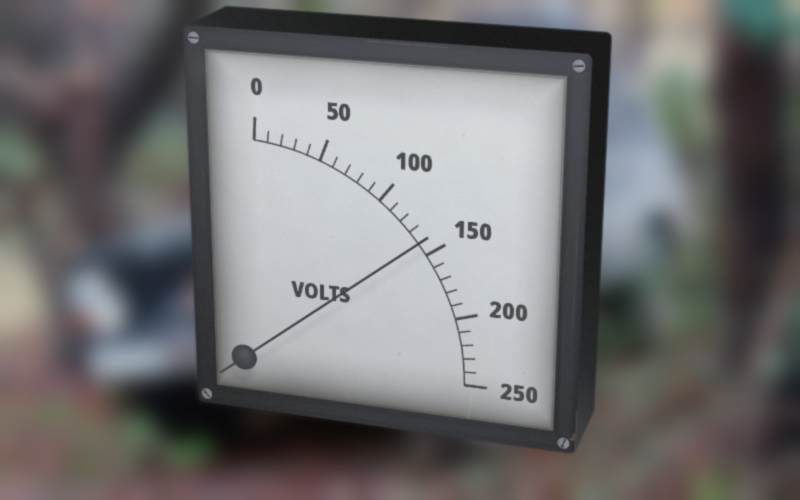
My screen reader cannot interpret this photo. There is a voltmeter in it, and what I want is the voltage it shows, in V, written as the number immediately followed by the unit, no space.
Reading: 140V
